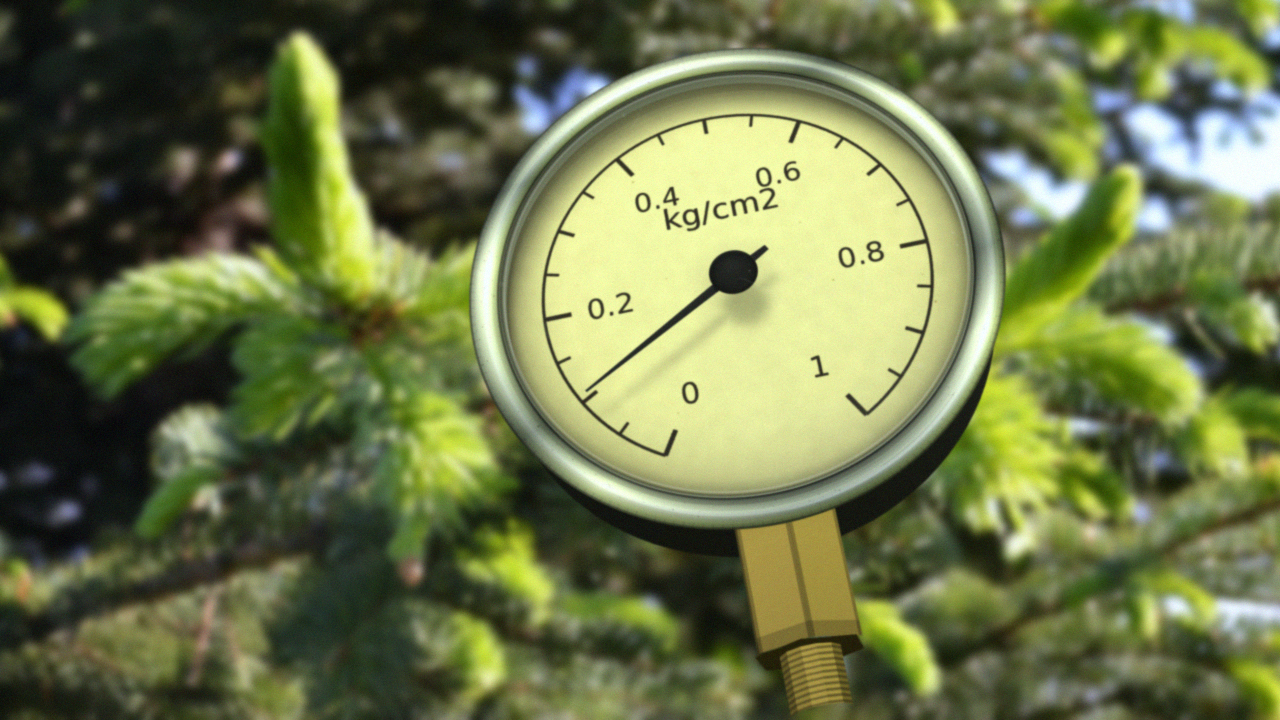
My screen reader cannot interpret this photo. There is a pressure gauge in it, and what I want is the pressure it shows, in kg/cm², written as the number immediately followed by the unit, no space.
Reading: 0.1kg/cm²
